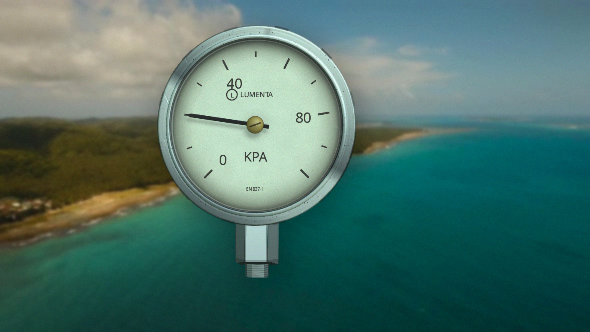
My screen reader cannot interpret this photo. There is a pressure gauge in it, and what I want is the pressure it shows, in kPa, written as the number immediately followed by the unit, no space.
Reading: 20kPa
